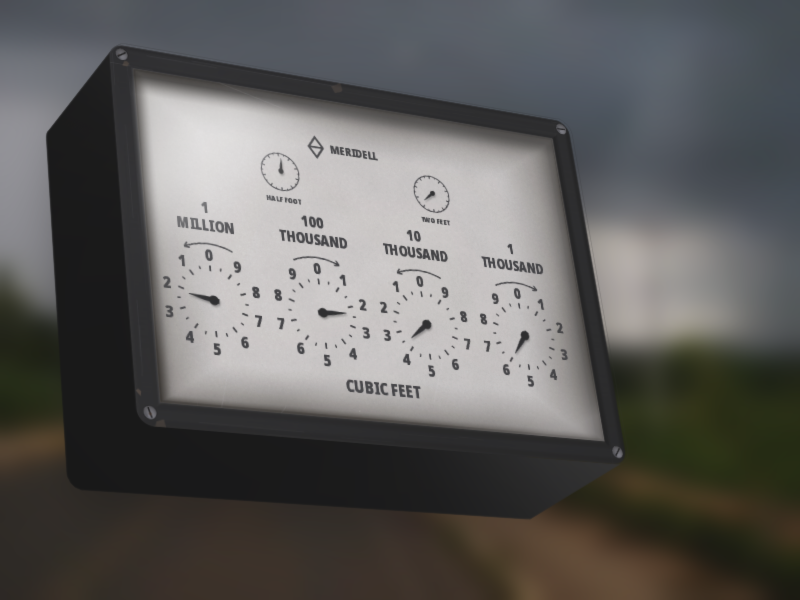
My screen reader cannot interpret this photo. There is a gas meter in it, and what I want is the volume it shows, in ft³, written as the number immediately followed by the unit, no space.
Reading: 223600ft³
